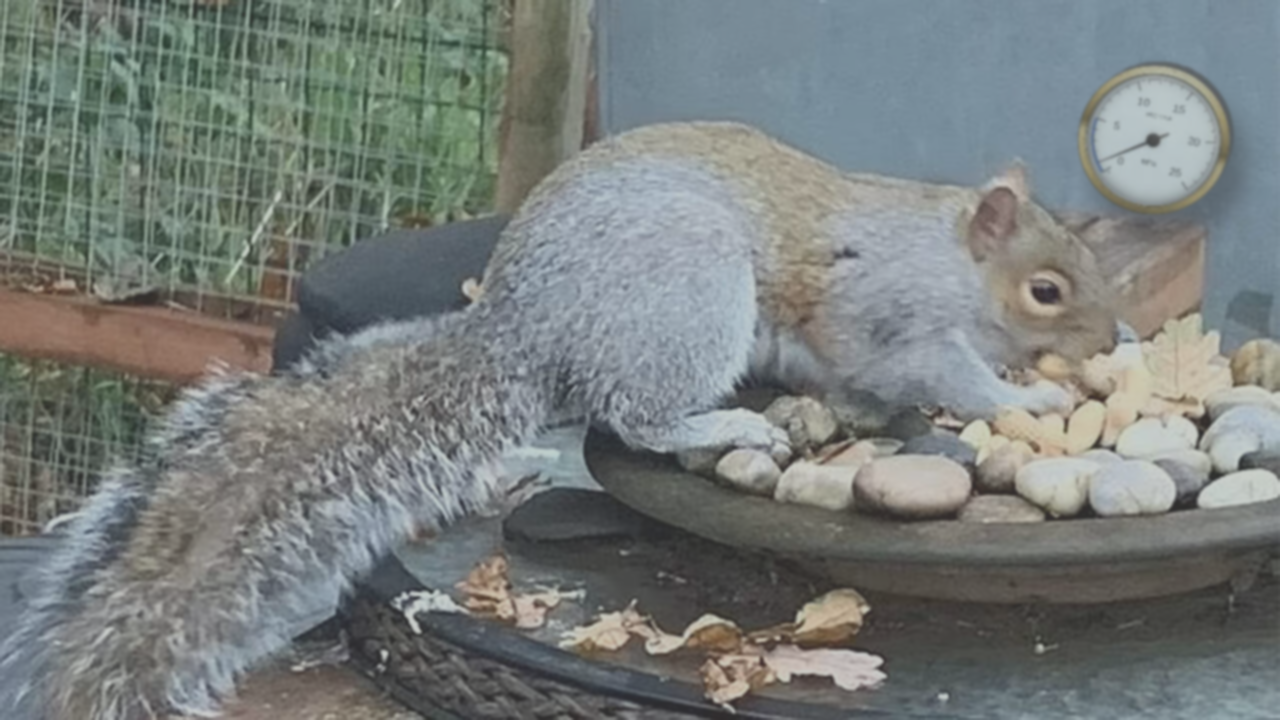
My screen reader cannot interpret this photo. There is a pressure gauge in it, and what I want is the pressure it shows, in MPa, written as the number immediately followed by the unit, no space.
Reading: 1MPa
